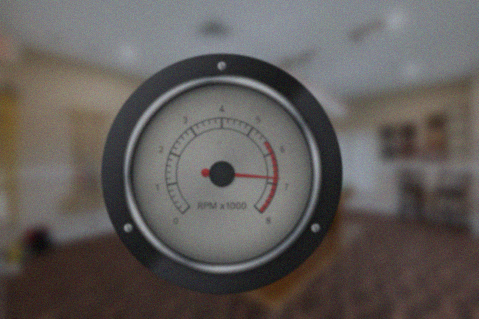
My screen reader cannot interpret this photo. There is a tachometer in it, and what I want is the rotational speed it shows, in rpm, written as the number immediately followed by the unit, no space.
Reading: 6800rpm
